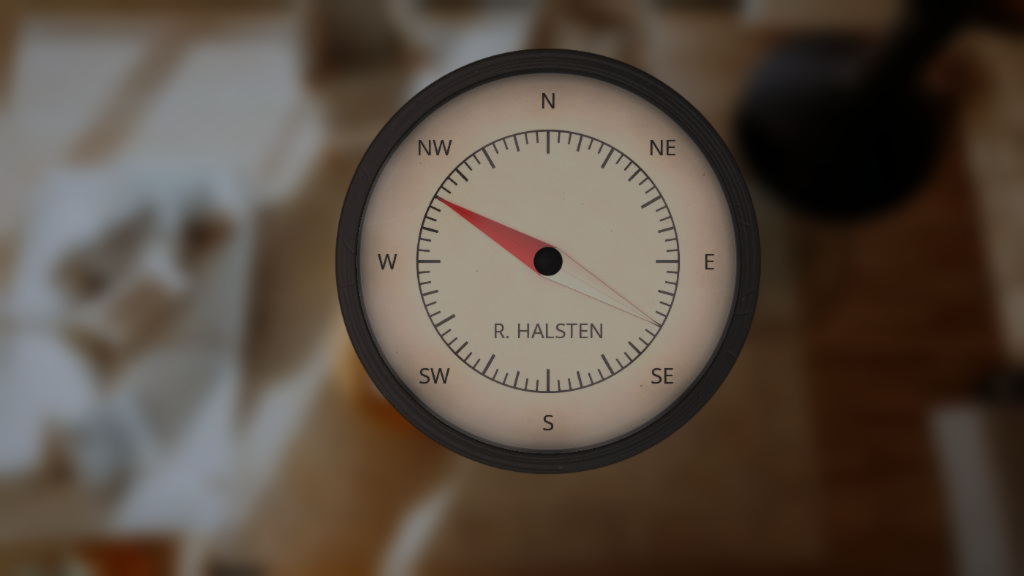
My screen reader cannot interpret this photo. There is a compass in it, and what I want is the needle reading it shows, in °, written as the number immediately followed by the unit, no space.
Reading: 300°
